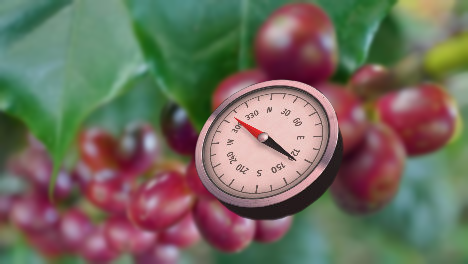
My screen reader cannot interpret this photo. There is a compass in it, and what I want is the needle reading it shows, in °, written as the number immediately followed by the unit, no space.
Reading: 307.5°
